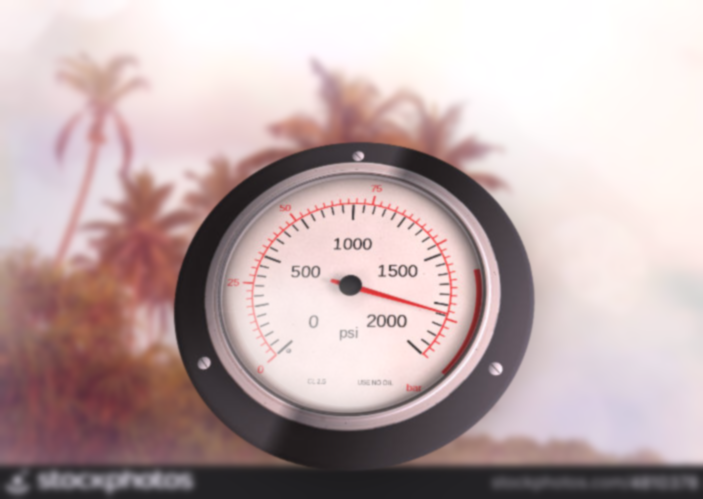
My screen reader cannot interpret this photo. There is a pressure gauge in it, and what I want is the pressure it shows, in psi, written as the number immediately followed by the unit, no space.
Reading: 1800psi
